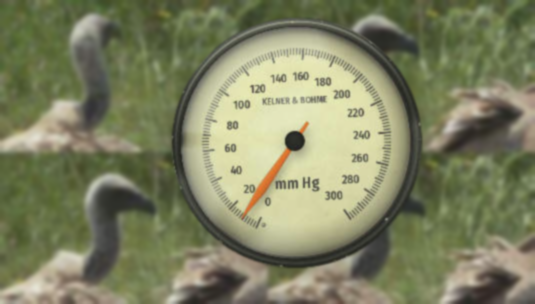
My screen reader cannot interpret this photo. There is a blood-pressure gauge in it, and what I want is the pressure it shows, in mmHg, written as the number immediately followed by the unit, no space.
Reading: 10mmHg
